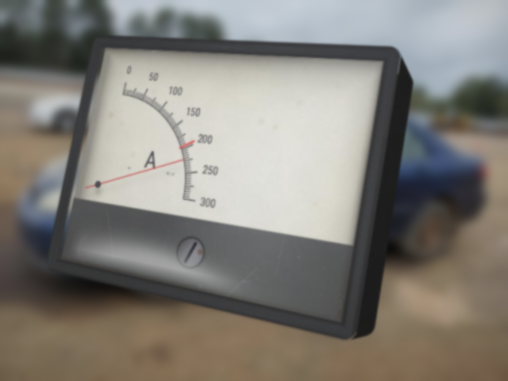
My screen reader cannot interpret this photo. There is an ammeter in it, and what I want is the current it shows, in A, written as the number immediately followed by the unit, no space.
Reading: 225A
